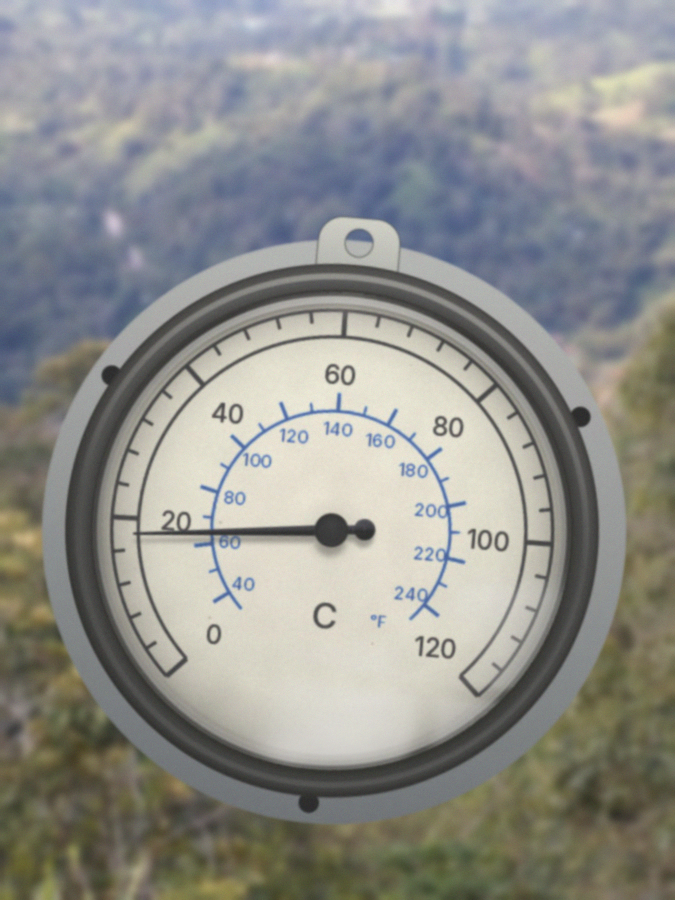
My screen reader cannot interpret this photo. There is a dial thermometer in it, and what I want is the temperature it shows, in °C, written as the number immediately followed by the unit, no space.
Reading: 18°C
